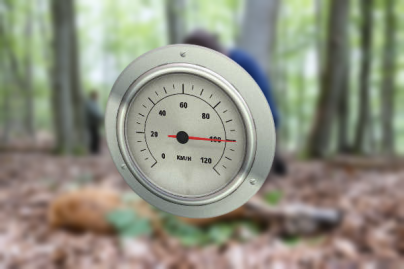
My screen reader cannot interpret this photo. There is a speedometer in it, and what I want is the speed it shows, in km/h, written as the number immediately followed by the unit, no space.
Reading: 100km/h
